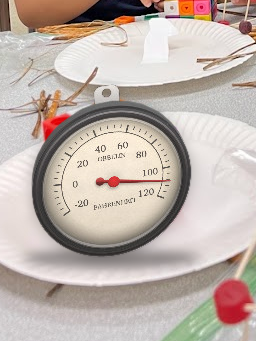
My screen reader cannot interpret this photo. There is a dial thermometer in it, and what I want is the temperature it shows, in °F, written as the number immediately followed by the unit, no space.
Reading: 108°F
